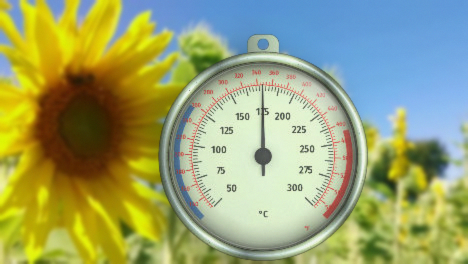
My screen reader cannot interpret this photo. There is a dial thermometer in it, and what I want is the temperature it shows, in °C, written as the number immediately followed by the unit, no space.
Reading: 175°C
